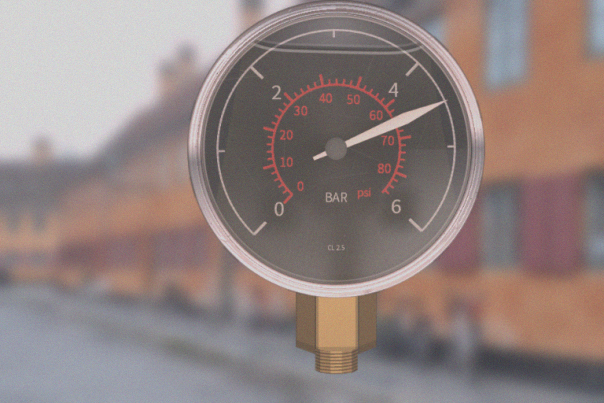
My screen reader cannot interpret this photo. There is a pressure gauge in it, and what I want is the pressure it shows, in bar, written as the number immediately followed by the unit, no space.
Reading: 4.5bar
